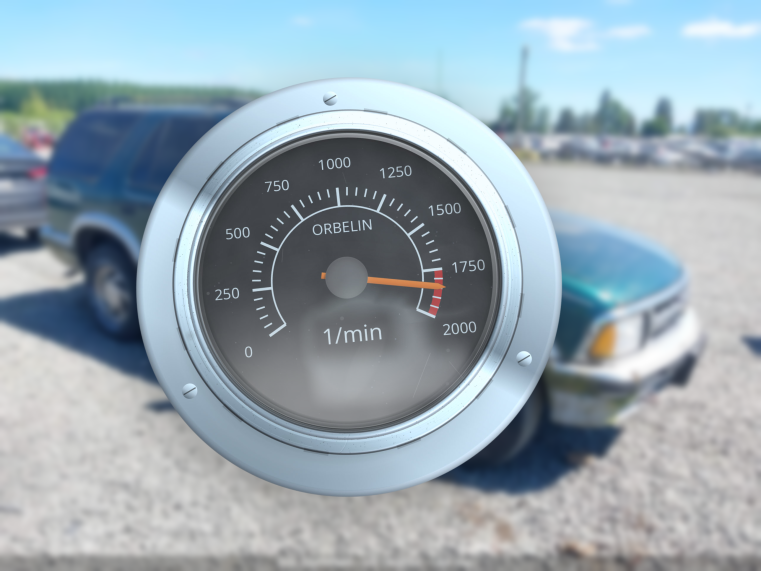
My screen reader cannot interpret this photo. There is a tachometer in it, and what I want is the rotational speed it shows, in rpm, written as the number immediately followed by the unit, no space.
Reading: 1850rpm
